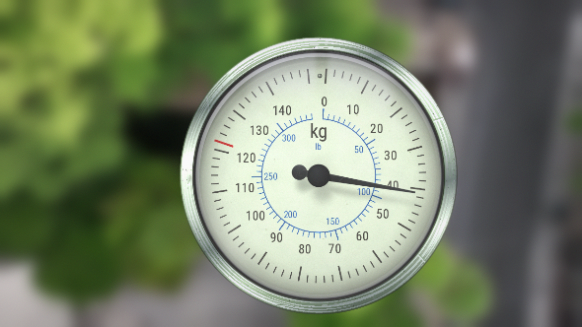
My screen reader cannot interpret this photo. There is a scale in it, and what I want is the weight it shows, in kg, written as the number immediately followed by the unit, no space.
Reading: 41kg
